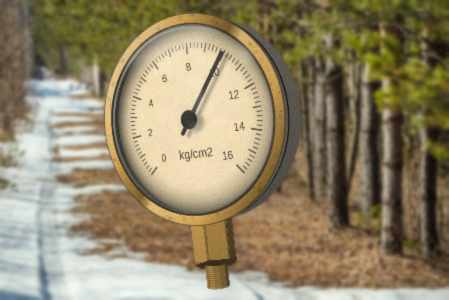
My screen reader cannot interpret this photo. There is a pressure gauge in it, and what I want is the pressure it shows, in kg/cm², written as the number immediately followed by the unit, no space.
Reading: 10kg/cm²
